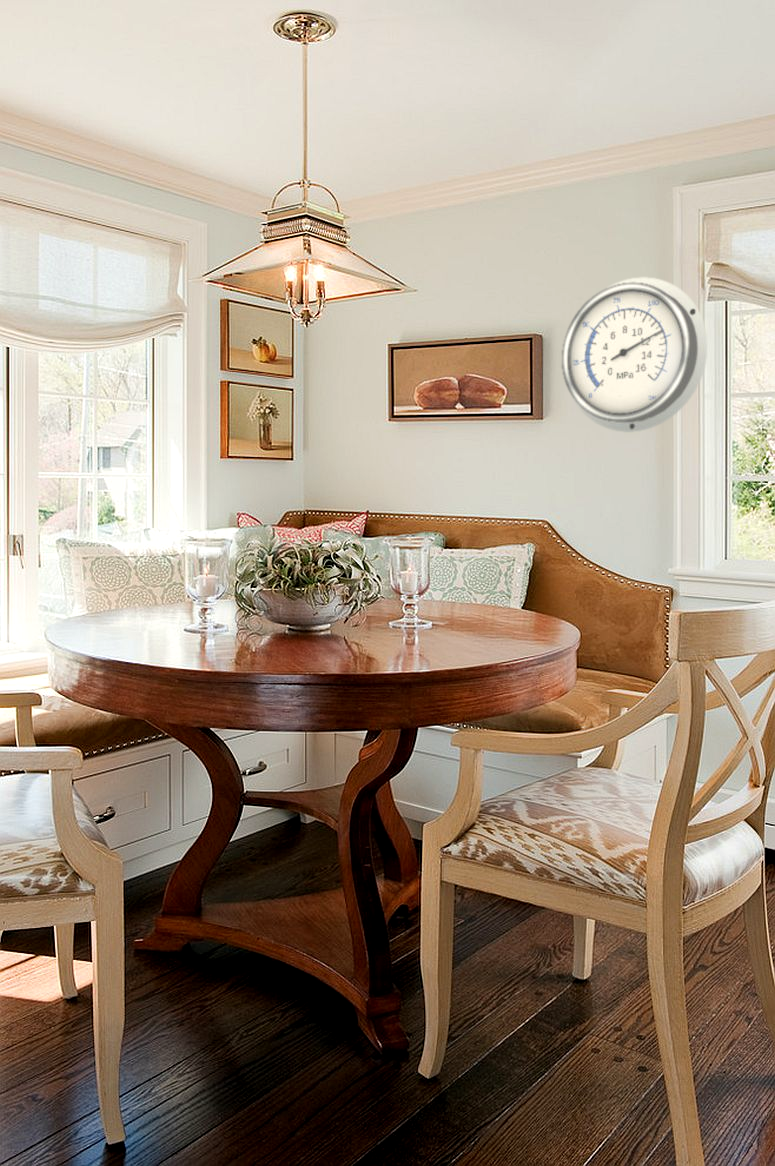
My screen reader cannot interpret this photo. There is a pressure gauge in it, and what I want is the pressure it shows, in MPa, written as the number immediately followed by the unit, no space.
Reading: 12MPa
